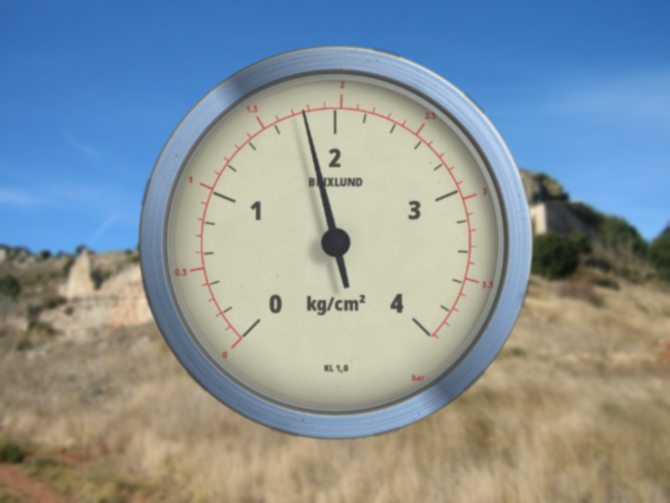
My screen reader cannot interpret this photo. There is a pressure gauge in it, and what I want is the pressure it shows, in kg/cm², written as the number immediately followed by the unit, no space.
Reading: 1.8kg/cm²
